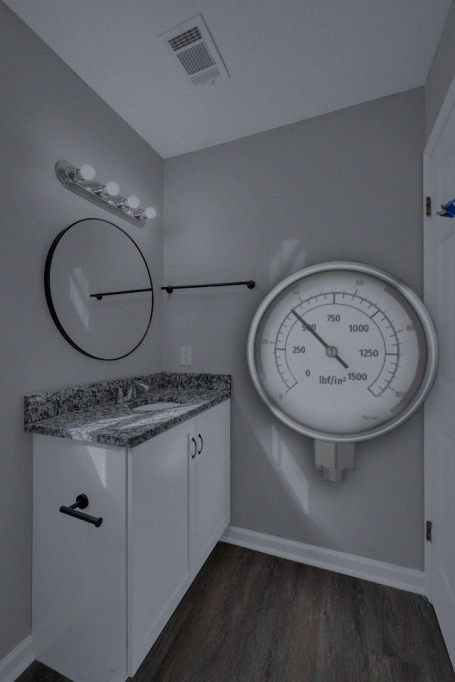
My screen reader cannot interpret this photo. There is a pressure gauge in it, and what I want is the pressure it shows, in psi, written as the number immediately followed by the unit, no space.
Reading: 500psi
